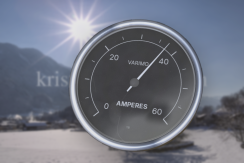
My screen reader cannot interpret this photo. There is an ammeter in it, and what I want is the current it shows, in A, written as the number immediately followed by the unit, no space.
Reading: 37.5A
